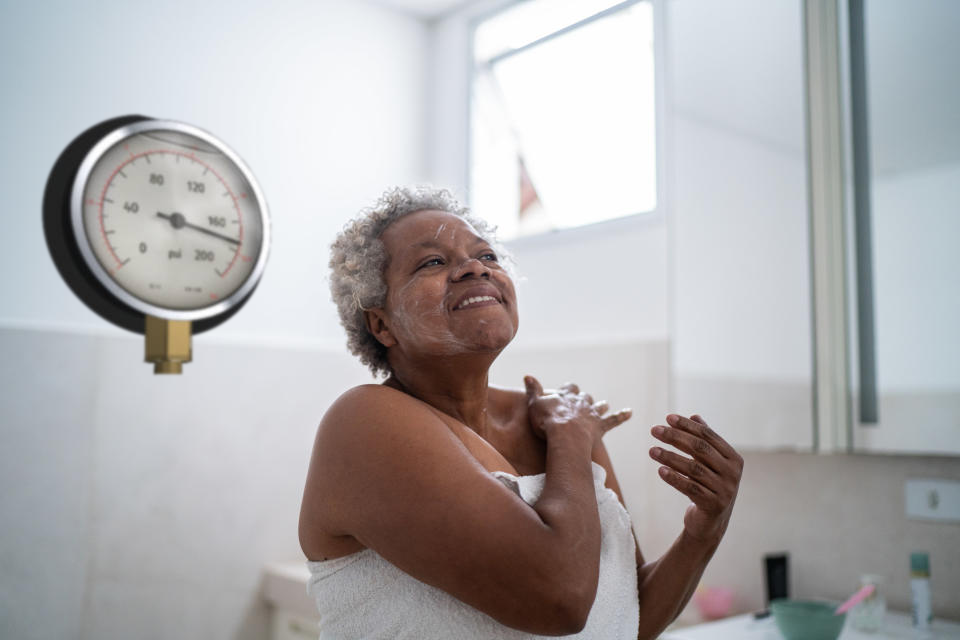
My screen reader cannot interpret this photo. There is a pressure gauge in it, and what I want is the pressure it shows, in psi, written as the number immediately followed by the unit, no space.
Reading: 175psi
